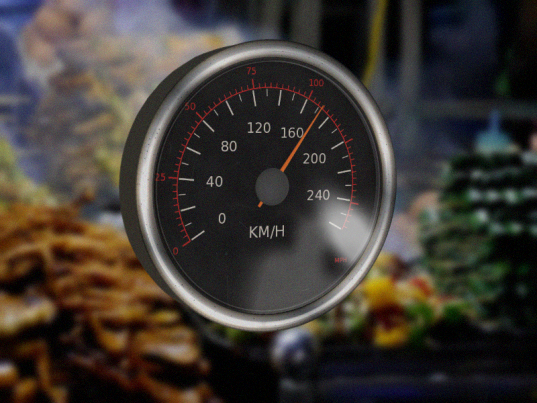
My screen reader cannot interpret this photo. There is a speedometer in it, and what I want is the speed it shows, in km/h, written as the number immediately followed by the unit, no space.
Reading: 170km/h
